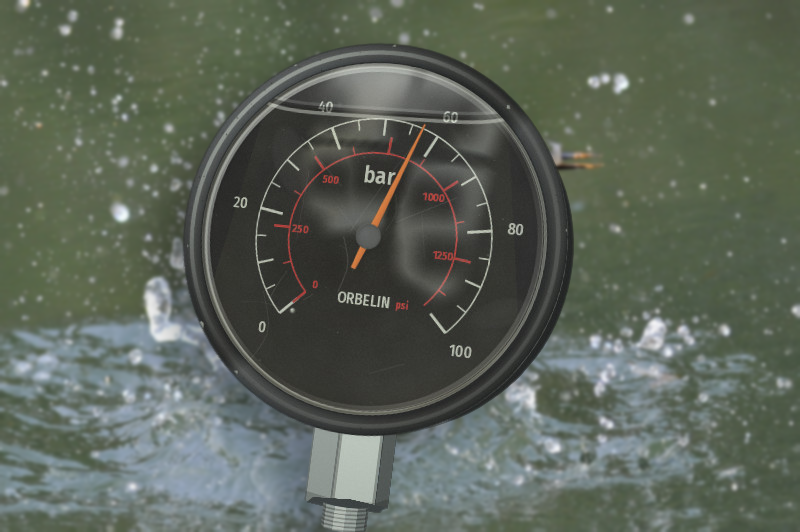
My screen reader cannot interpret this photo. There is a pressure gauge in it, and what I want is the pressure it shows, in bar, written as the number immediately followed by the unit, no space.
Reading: 57.5bar
